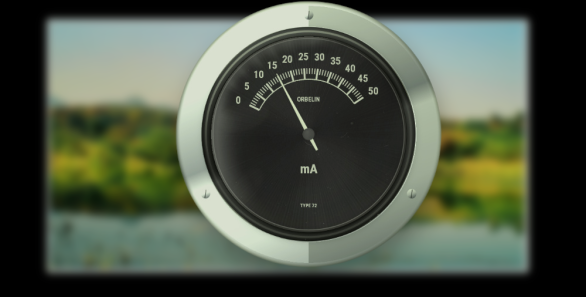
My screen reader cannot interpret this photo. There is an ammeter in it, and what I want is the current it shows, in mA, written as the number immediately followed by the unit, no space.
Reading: 15mA
